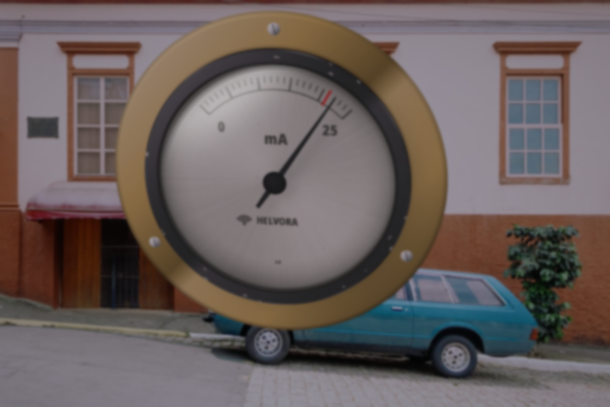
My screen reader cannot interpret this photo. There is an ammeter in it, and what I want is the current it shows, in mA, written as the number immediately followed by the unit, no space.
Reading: 22mA
